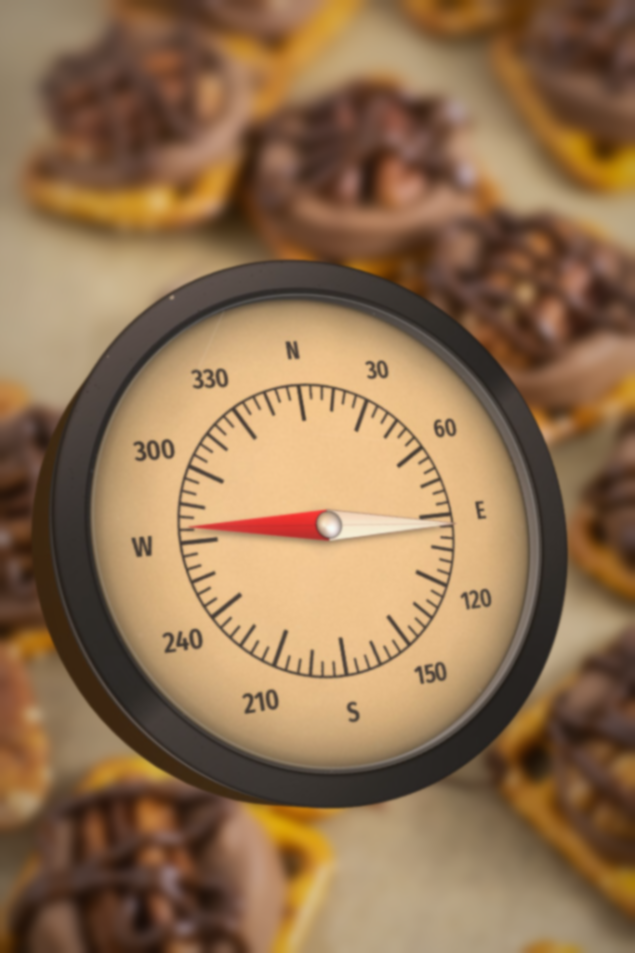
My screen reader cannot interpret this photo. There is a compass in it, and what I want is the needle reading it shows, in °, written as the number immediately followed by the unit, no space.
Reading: 275°
